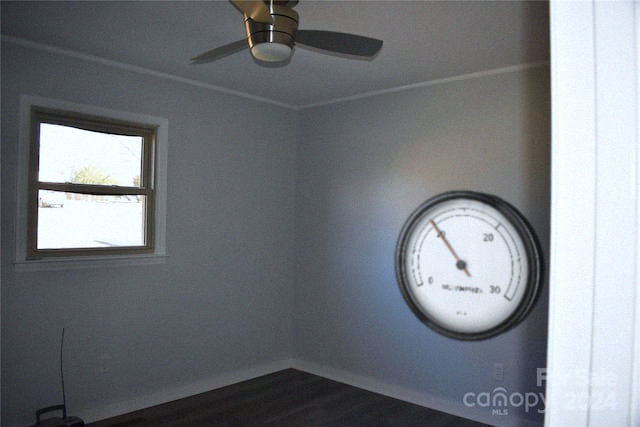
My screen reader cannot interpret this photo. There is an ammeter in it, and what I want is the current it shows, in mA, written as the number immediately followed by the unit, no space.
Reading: 10mA
